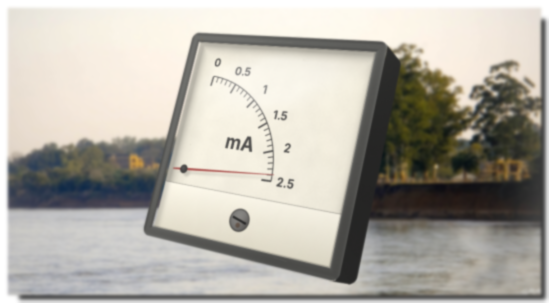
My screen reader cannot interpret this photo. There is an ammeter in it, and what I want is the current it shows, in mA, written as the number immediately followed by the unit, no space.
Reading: 2.4mA
